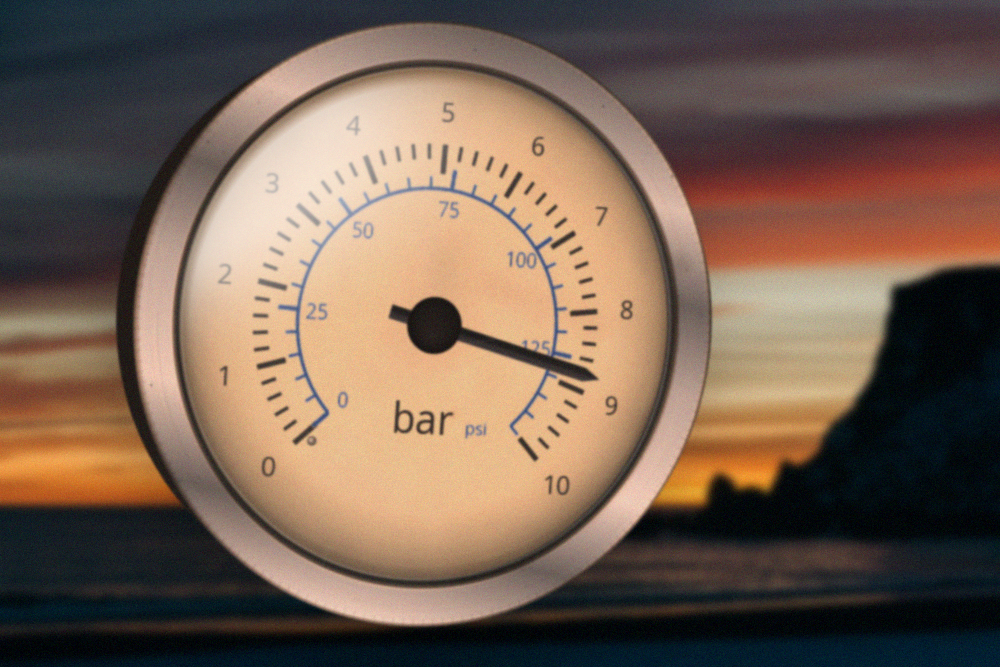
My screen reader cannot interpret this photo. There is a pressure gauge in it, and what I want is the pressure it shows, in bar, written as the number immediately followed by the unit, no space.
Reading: 8.8bar
